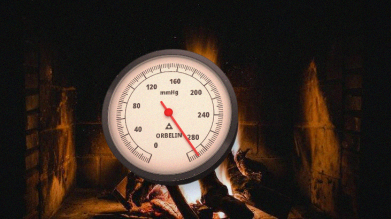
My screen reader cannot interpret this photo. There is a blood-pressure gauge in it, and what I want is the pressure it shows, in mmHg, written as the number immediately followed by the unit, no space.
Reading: 290mmHg
